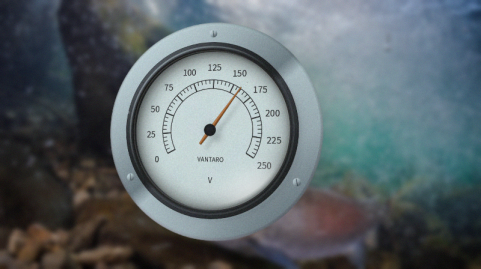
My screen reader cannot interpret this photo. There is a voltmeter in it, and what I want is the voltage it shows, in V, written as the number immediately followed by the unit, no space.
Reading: 160V
